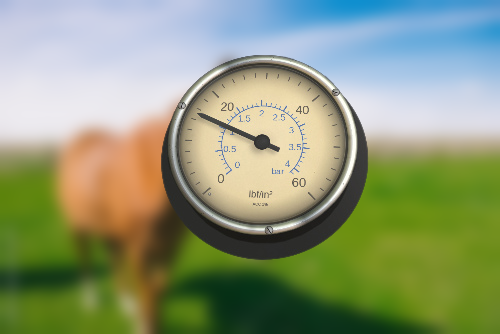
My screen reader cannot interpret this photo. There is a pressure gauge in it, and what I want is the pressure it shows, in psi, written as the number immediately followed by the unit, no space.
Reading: 15psi
